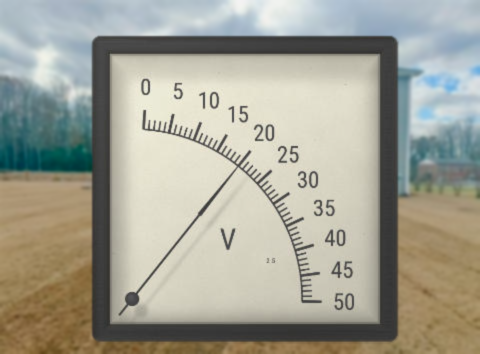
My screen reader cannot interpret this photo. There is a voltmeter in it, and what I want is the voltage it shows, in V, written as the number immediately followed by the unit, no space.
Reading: 20V
